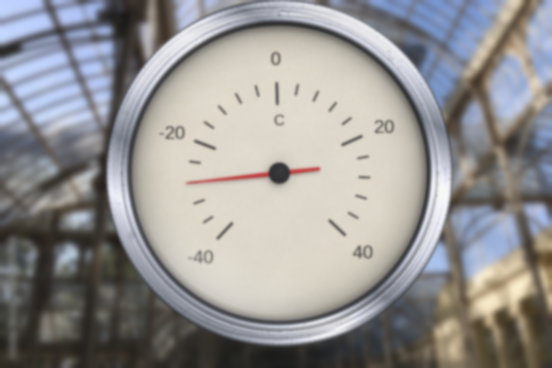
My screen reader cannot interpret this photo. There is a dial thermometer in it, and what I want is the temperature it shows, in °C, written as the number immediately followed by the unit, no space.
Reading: -28°C
